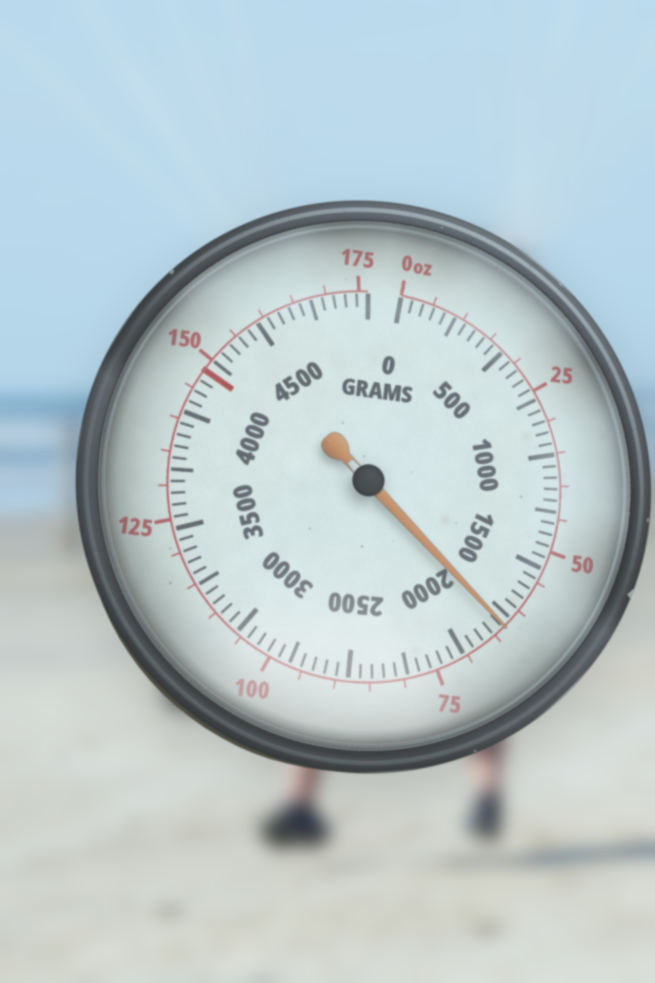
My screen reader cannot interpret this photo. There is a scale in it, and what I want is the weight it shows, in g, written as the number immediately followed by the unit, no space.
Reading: 1800g
